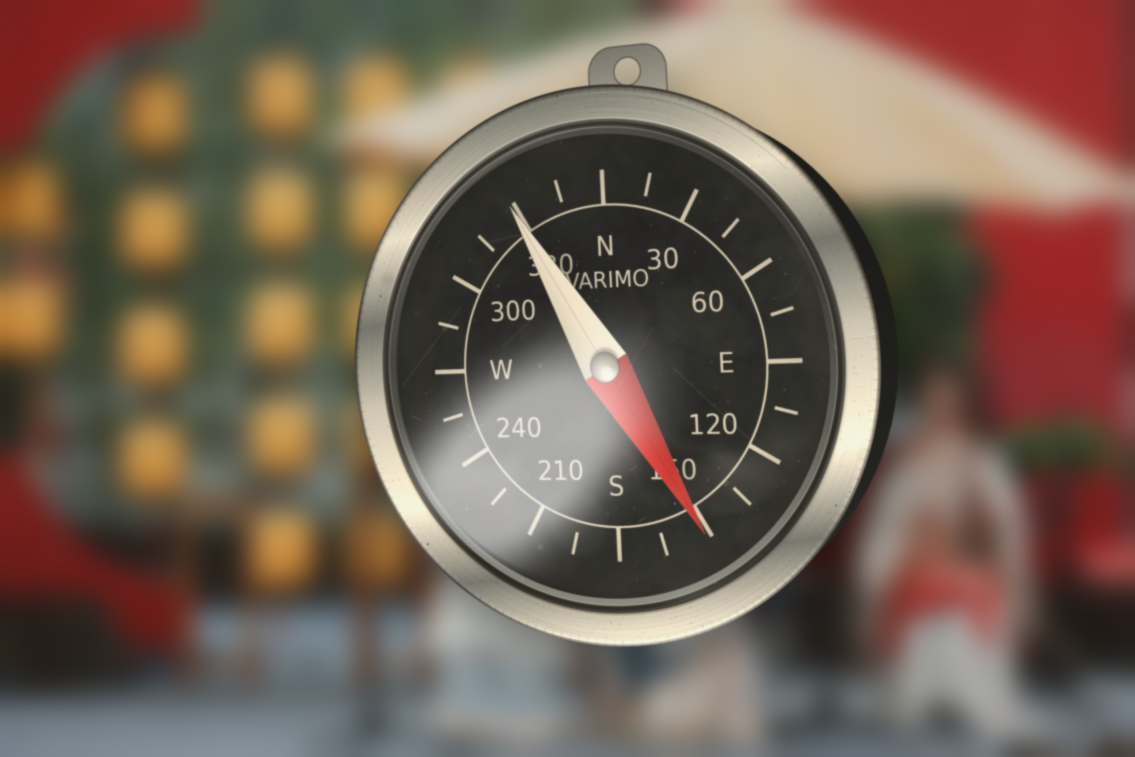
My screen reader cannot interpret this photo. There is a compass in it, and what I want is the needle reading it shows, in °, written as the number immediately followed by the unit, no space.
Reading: 150°
